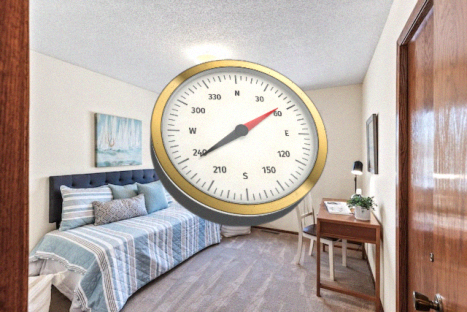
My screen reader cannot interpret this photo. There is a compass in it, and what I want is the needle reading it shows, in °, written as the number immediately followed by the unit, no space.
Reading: 55°
